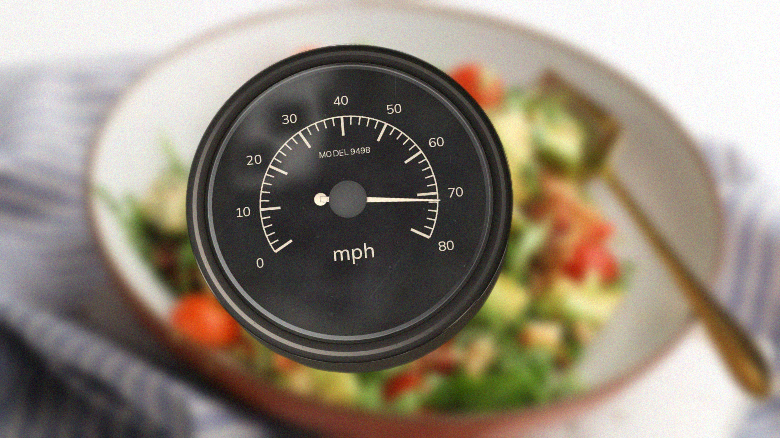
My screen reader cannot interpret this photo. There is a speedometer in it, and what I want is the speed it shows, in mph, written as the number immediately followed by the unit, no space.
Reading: 72mph
